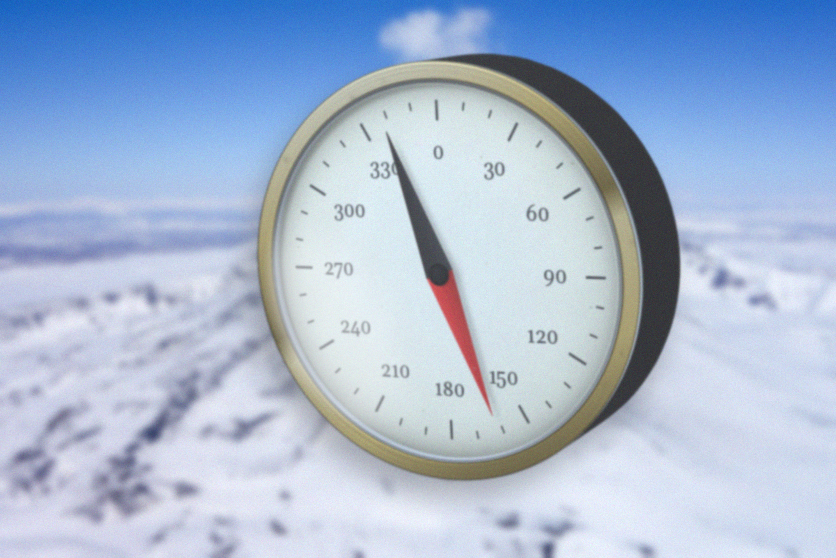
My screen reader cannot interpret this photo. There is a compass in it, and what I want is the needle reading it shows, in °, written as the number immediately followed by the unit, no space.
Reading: 160°
